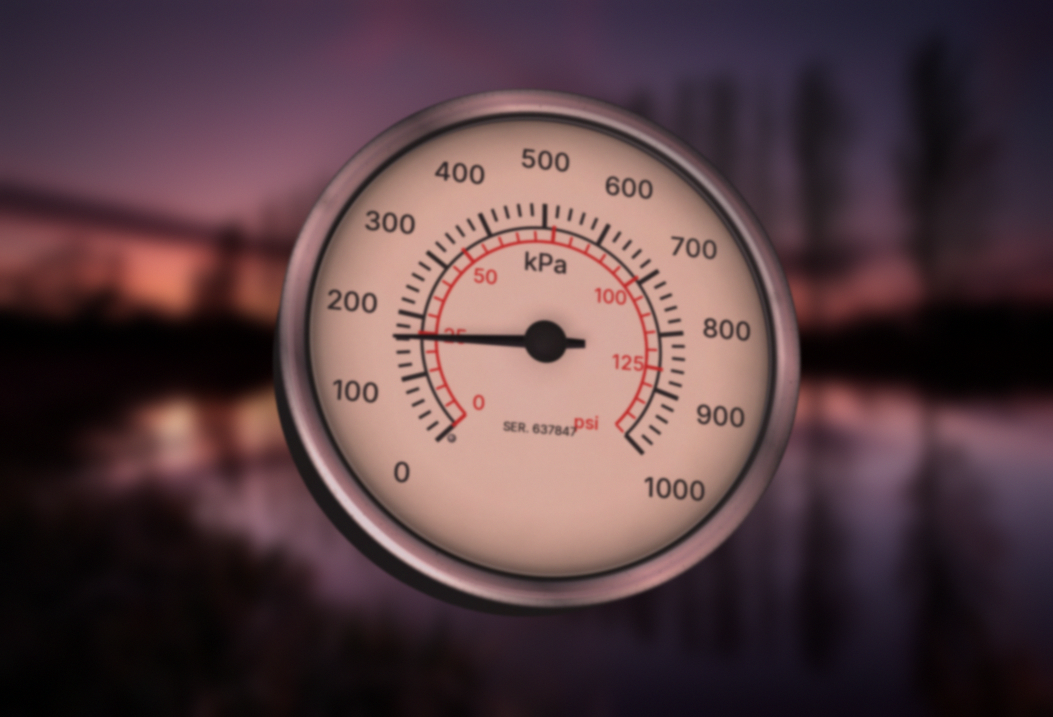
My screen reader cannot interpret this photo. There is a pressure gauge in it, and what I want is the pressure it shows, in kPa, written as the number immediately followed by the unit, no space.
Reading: 160kPa
